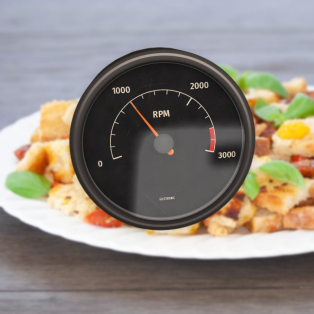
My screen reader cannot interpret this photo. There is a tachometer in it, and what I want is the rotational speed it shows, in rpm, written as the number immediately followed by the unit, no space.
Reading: 1000rpm
